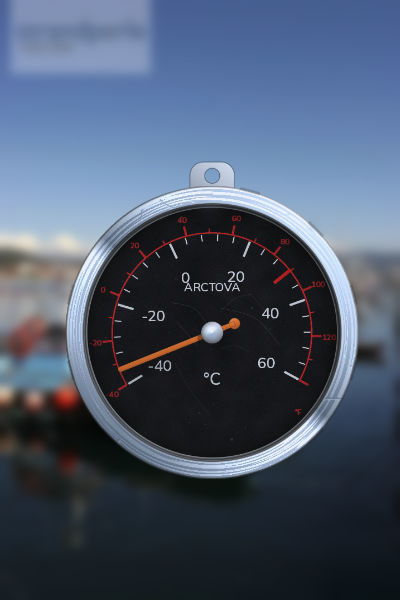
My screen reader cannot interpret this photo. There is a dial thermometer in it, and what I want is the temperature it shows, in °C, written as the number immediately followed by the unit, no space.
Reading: -36°C
